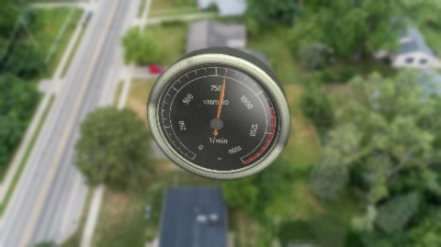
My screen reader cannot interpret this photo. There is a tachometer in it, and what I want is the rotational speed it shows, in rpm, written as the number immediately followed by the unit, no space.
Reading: 800rpm
